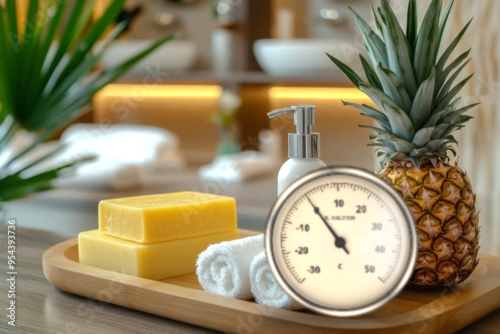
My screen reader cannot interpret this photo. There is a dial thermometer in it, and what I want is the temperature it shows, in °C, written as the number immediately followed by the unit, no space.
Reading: 0°C
